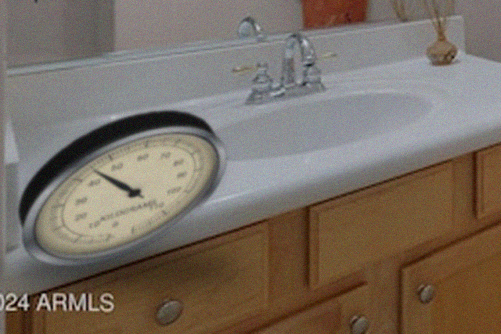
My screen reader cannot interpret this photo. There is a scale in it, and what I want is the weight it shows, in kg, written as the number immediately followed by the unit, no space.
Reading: 45kg
